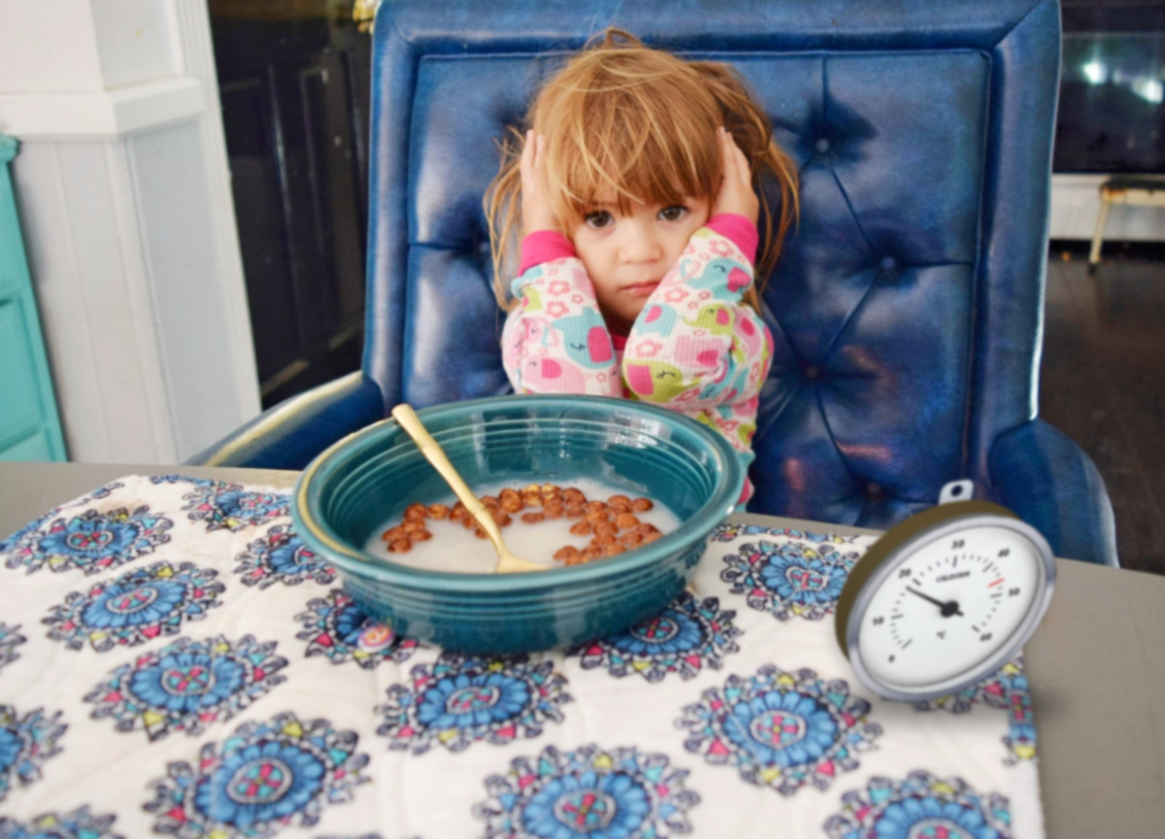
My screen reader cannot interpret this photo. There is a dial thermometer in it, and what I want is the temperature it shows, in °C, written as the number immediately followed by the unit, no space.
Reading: 18°C
